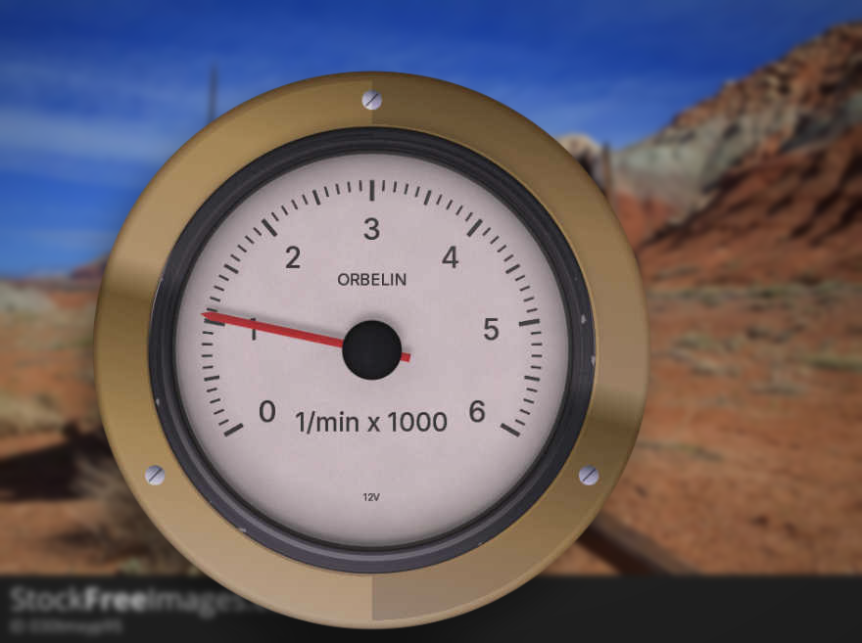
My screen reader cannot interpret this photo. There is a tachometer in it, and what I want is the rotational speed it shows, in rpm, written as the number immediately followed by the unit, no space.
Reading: 1050rpm
